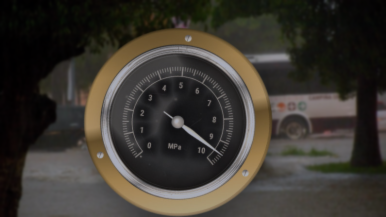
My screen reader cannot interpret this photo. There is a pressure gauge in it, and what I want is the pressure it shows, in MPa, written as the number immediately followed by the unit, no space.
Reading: 9.5MPa
